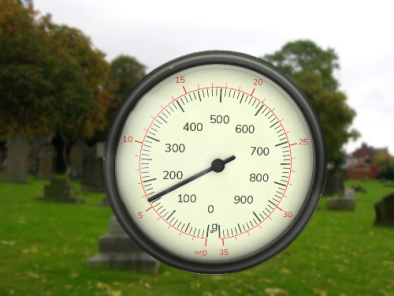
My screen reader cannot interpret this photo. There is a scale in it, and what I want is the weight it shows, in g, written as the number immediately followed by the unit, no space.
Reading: 160g
